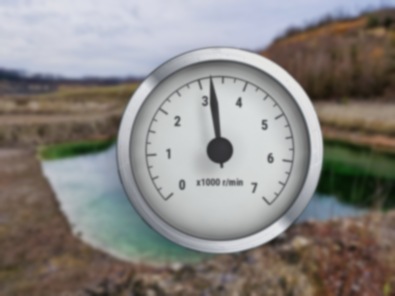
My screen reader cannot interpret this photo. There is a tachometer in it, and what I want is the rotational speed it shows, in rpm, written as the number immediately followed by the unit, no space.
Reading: 3250rpm
